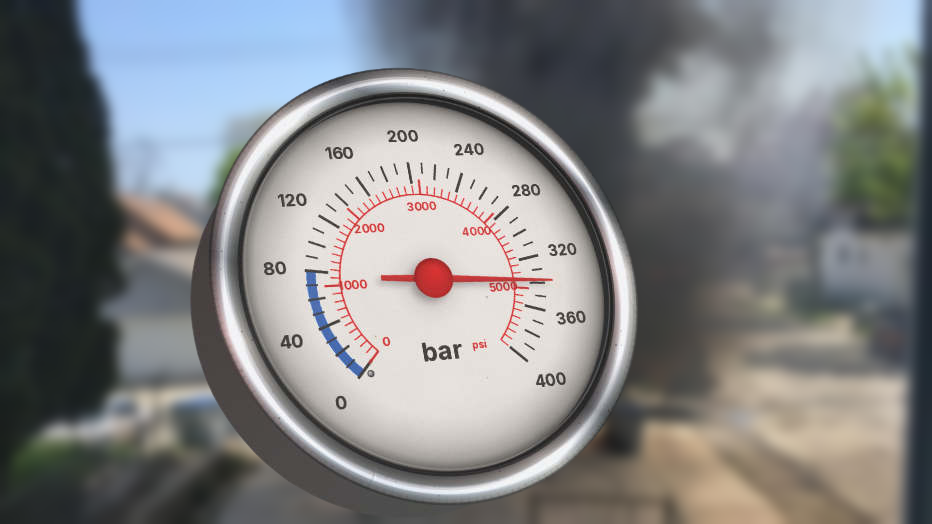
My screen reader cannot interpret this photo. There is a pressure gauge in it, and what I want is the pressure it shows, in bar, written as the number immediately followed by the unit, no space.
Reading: 340bar
